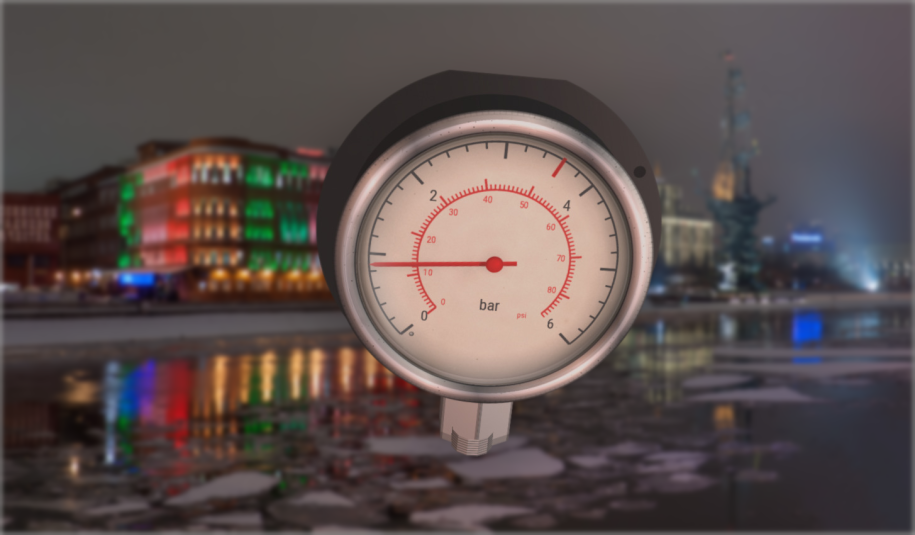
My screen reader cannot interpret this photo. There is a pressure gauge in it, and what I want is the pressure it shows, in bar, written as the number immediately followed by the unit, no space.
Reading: 0.9bar
